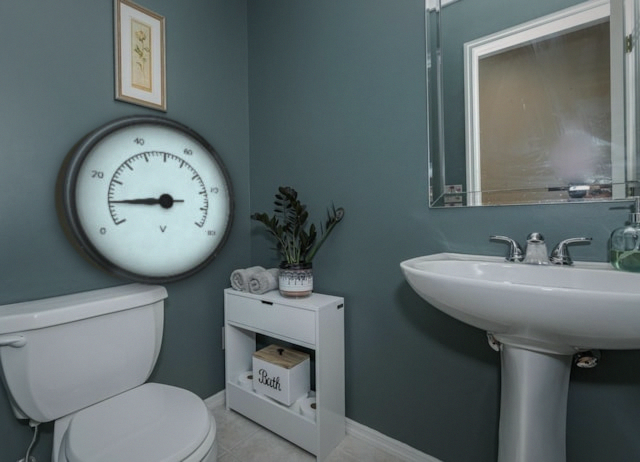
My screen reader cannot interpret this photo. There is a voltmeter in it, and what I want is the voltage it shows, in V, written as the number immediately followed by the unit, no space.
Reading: 10V
